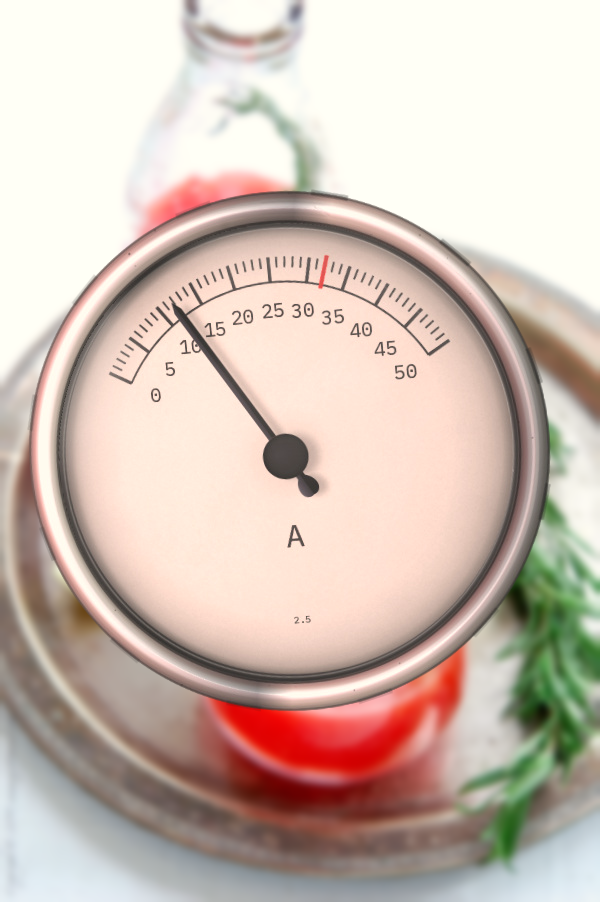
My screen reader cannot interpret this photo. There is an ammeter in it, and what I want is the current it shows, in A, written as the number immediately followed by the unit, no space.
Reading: 12A
